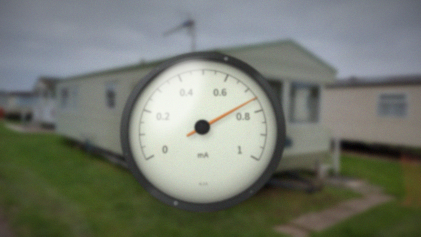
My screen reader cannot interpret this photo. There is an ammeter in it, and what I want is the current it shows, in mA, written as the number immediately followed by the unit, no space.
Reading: 0.75mA
